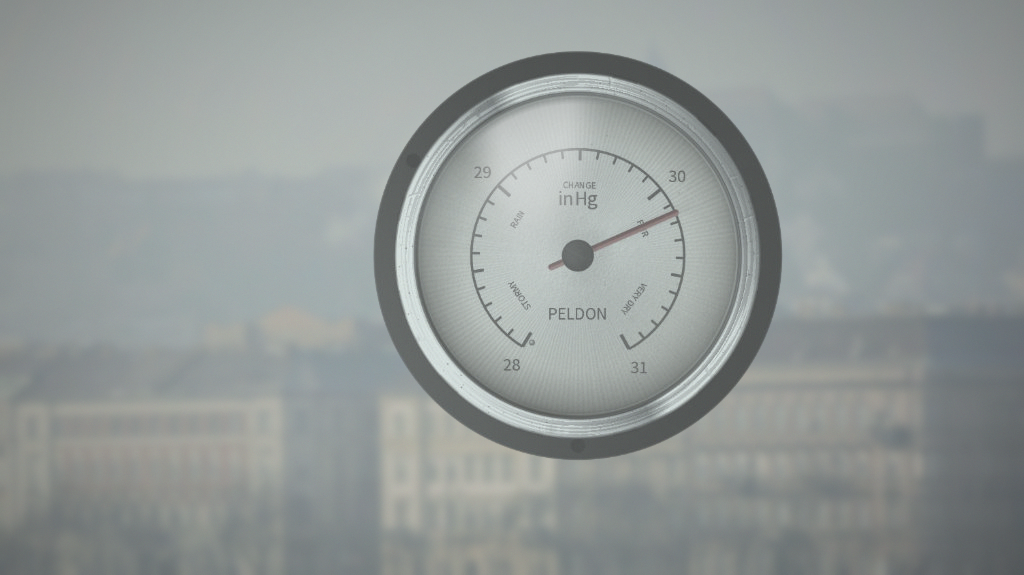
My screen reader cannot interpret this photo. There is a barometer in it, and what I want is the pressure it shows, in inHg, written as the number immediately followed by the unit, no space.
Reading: 30.15inHg
